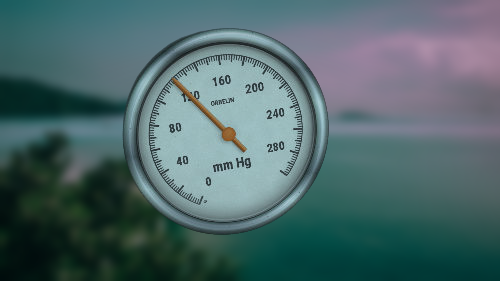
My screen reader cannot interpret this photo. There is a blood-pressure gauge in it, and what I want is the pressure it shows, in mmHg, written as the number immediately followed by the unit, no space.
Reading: 120mmHg
